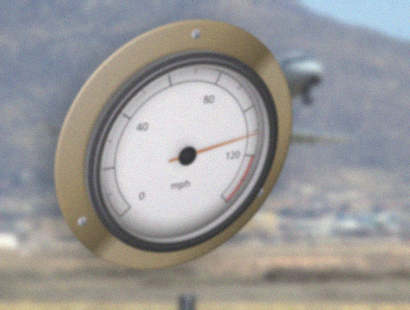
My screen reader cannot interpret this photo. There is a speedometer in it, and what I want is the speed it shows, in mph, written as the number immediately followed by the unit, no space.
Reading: 110mph
